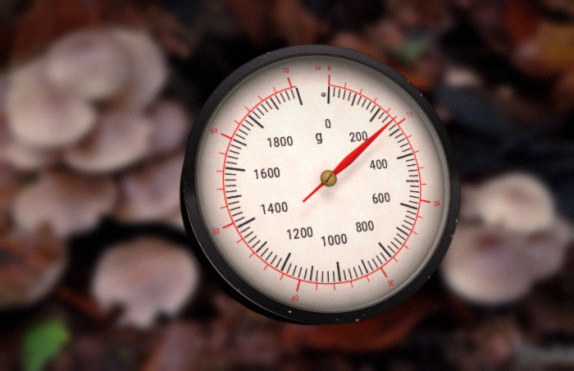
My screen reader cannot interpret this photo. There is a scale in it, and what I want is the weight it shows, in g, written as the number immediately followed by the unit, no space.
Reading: 260g
